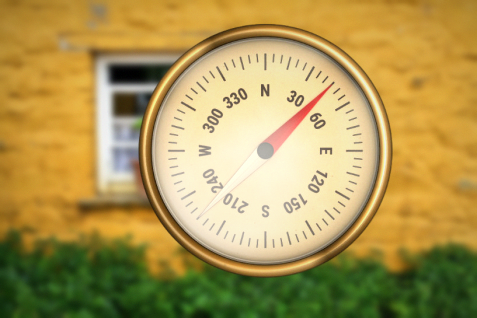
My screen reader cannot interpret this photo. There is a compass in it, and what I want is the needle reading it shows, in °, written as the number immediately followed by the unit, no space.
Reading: 45°
